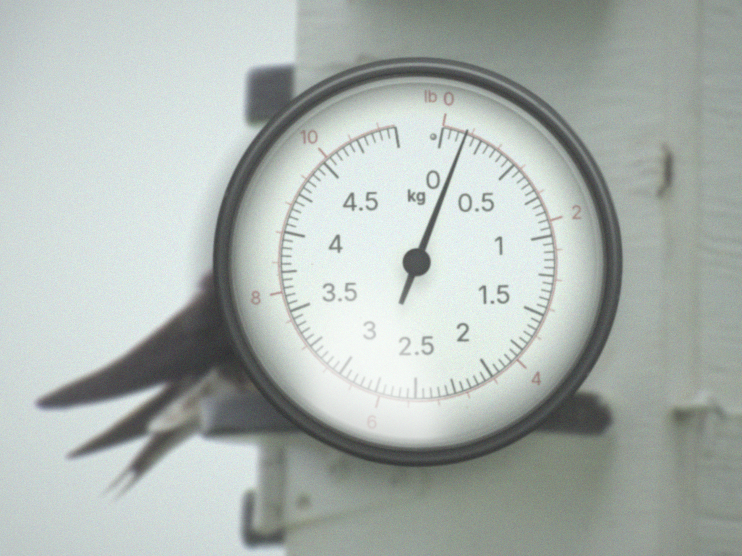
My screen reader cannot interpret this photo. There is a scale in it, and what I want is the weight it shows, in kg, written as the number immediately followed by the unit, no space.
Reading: 0.15kg
